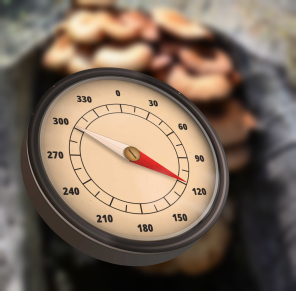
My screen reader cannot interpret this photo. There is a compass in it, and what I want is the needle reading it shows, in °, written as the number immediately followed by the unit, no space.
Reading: 120°
